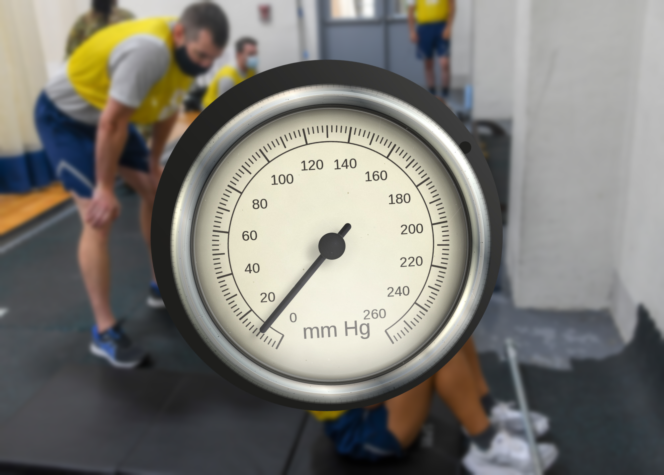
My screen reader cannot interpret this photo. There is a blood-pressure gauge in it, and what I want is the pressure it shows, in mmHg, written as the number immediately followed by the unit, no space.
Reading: 10mmHg
